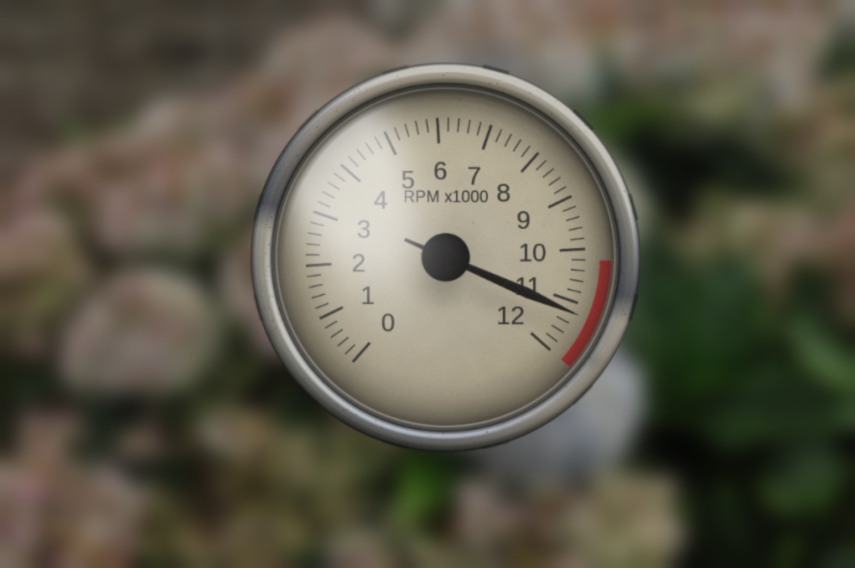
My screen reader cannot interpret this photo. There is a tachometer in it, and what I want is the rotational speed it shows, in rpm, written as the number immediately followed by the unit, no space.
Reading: 11200rpm
